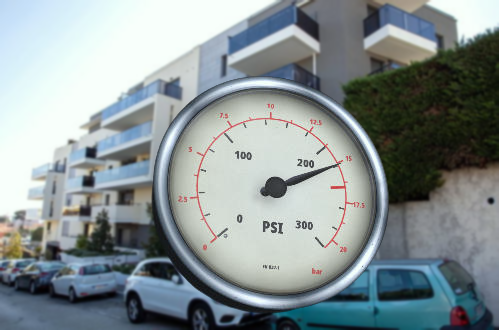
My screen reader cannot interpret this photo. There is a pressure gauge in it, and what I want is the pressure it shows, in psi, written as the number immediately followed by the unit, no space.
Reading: 220psi
